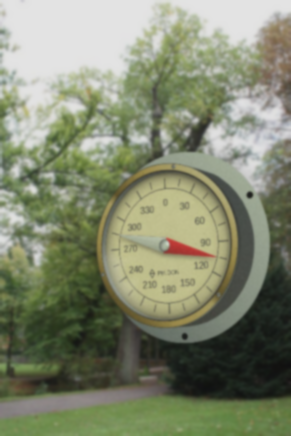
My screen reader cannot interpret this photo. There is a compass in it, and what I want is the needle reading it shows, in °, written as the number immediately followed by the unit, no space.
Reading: 105°
